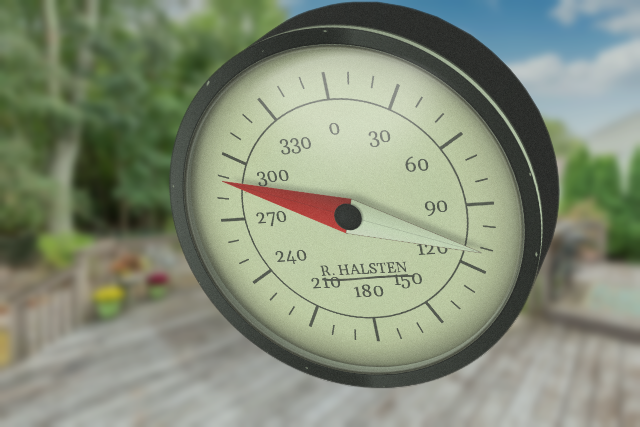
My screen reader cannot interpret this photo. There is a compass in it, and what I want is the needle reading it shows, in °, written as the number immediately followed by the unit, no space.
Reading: 290°
